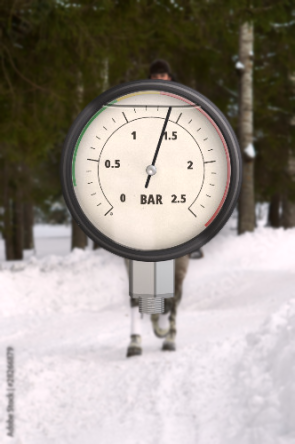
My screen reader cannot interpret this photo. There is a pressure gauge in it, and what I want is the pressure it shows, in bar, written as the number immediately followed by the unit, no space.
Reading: 1.4bar
